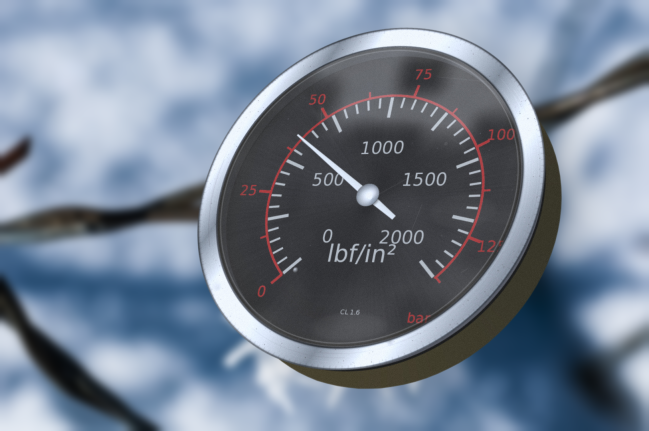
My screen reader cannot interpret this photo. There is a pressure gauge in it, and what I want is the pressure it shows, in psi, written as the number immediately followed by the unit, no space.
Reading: 600psi
